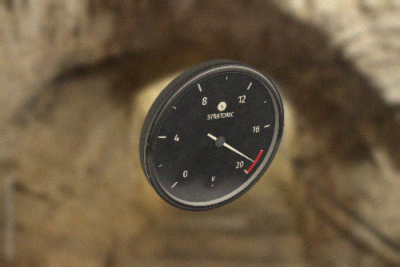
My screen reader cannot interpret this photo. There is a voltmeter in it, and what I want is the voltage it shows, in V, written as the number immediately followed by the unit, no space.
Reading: 19V
